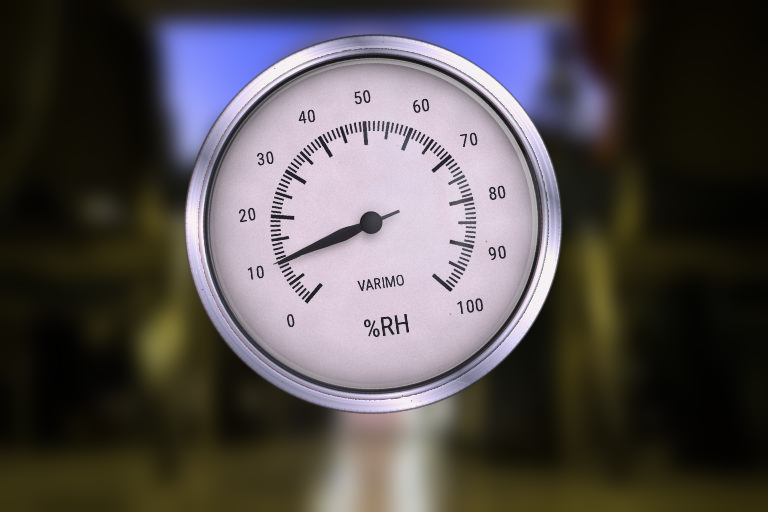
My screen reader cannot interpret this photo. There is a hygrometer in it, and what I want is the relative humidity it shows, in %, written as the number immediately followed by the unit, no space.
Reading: 10%
